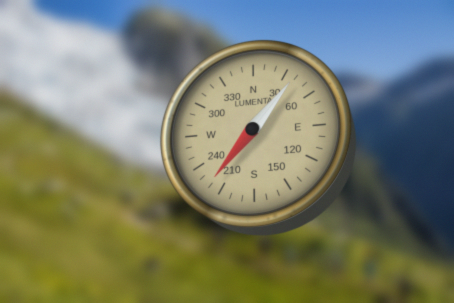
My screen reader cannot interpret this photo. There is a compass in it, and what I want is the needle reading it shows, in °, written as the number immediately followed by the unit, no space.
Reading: 220°
